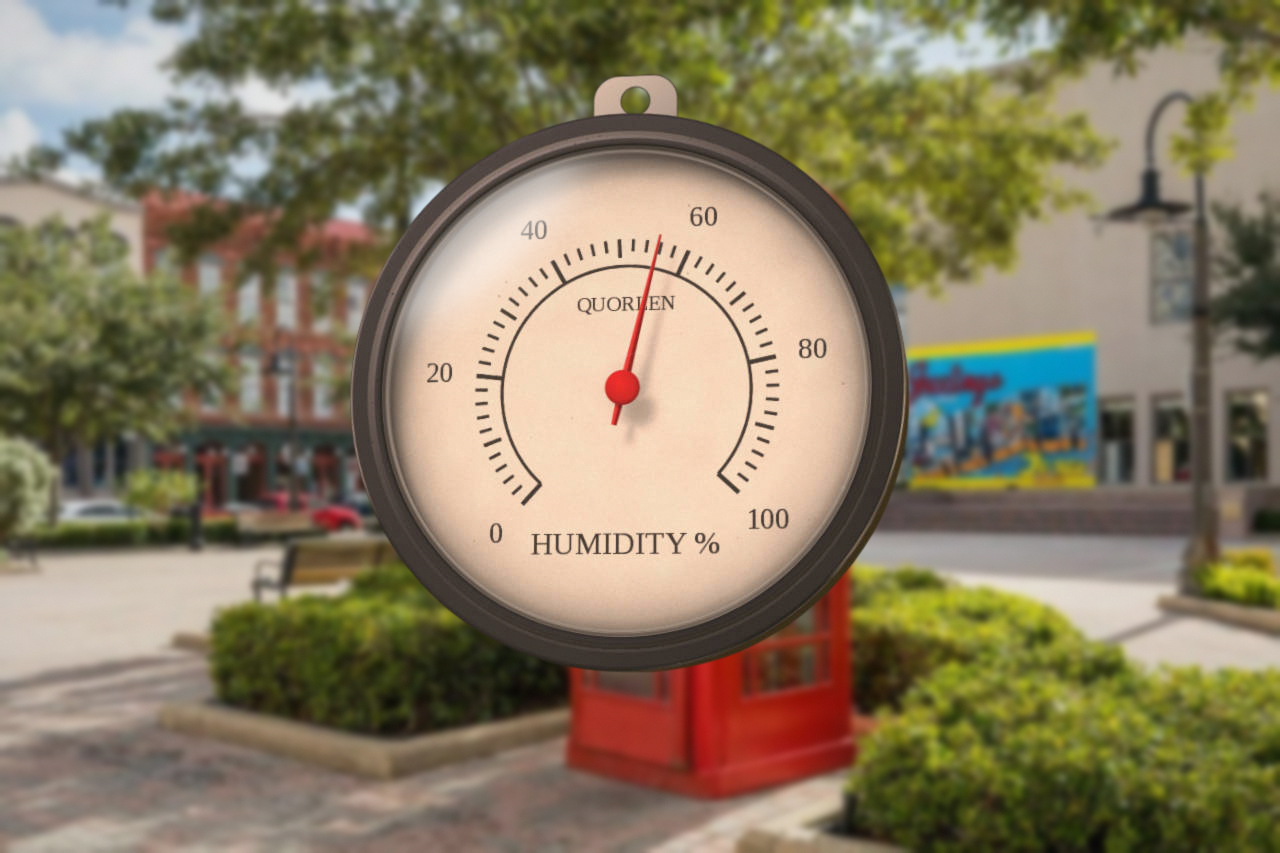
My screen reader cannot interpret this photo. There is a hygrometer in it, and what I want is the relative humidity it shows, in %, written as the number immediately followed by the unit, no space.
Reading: 56%
